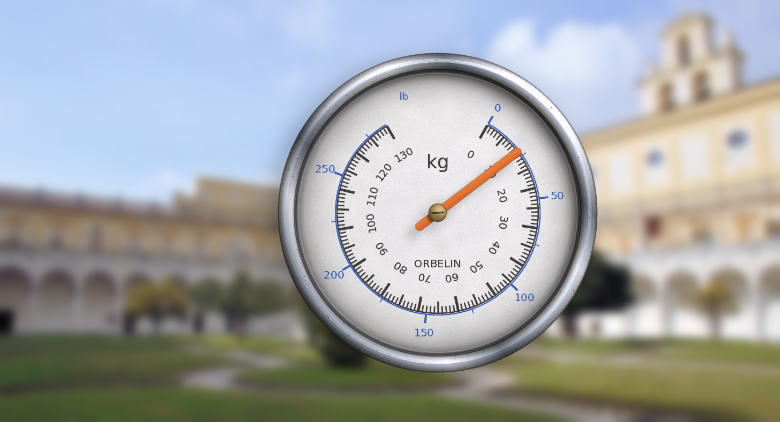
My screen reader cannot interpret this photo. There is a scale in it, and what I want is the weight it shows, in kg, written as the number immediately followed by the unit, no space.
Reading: 10kg
